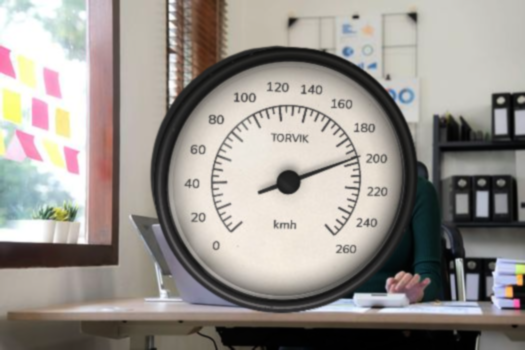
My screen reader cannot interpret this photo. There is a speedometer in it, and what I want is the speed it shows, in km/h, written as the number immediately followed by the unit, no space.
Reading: 195km/h
